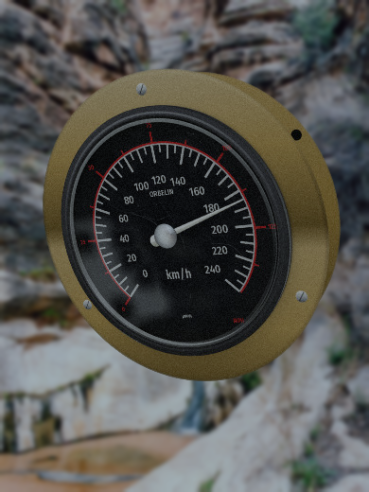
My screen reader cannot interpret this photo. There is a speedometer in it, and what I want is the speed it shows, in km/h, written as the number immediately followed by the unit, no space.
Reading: 185km/h
